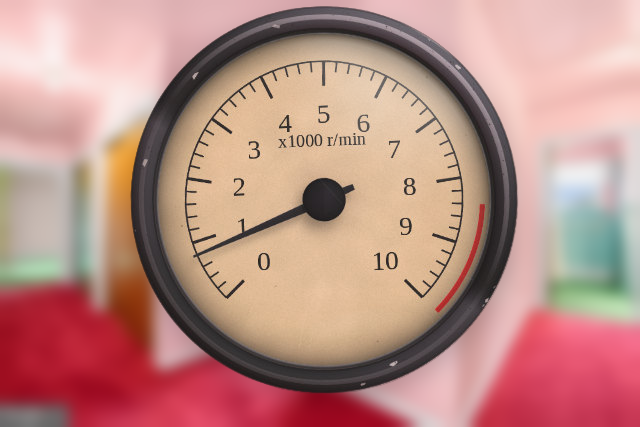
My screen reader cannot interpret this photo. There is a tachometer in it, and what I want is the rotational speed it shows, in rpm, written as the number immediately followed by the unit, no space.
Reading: 800rpm
